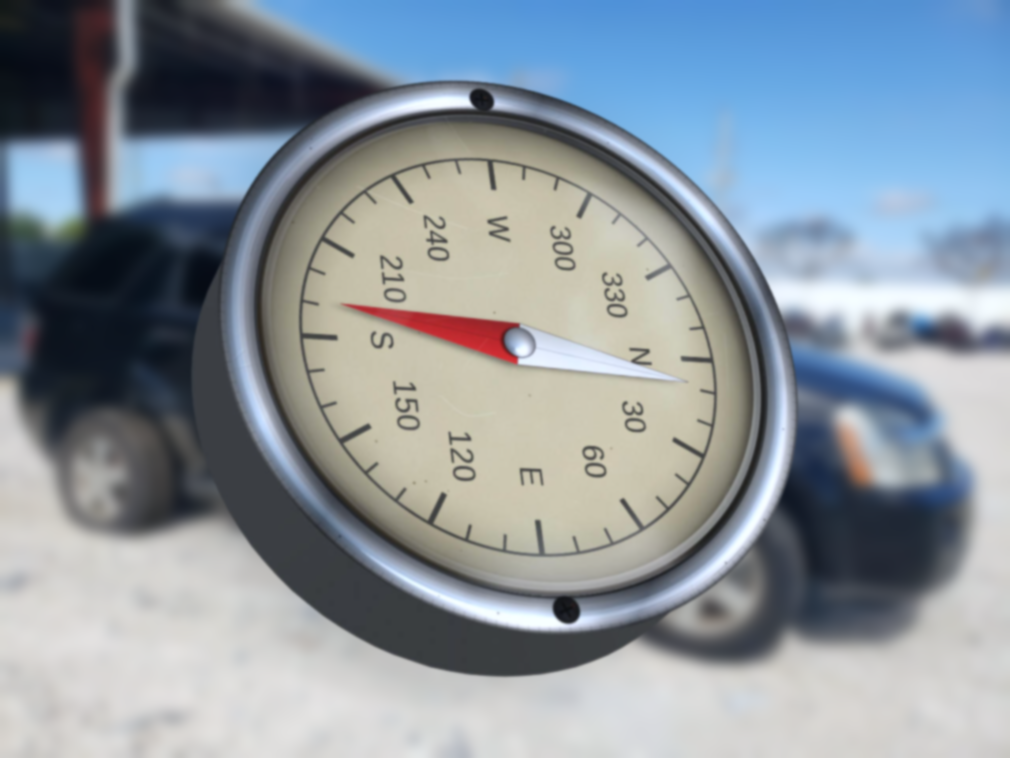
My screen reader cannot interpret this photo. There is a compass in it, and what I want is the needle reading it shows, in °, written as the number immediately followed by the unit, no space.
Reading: 190°
